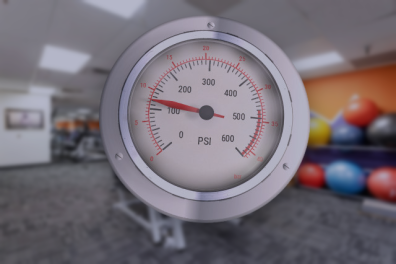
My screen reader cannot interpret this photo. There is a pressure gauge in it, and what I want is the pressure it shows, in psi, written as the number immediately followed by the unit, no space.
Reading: 120psi
